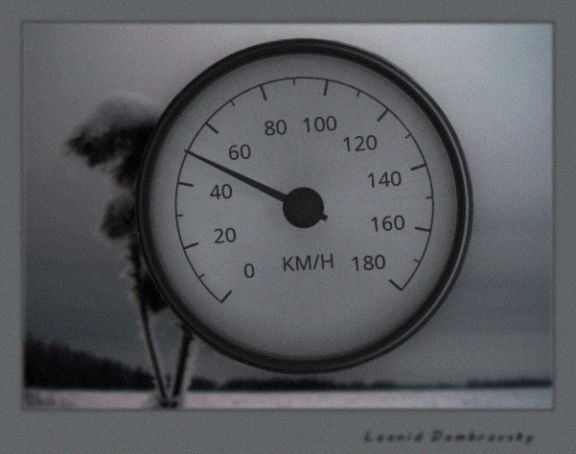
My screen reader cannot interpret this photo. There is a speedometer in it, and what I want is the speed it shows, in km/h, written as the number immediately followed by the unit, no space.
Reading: 50km/h
